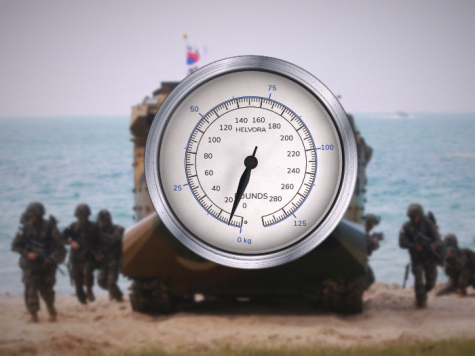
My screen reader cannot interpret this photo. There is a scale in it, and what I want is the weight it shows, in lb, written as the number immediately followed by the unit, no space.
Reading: 10lb
